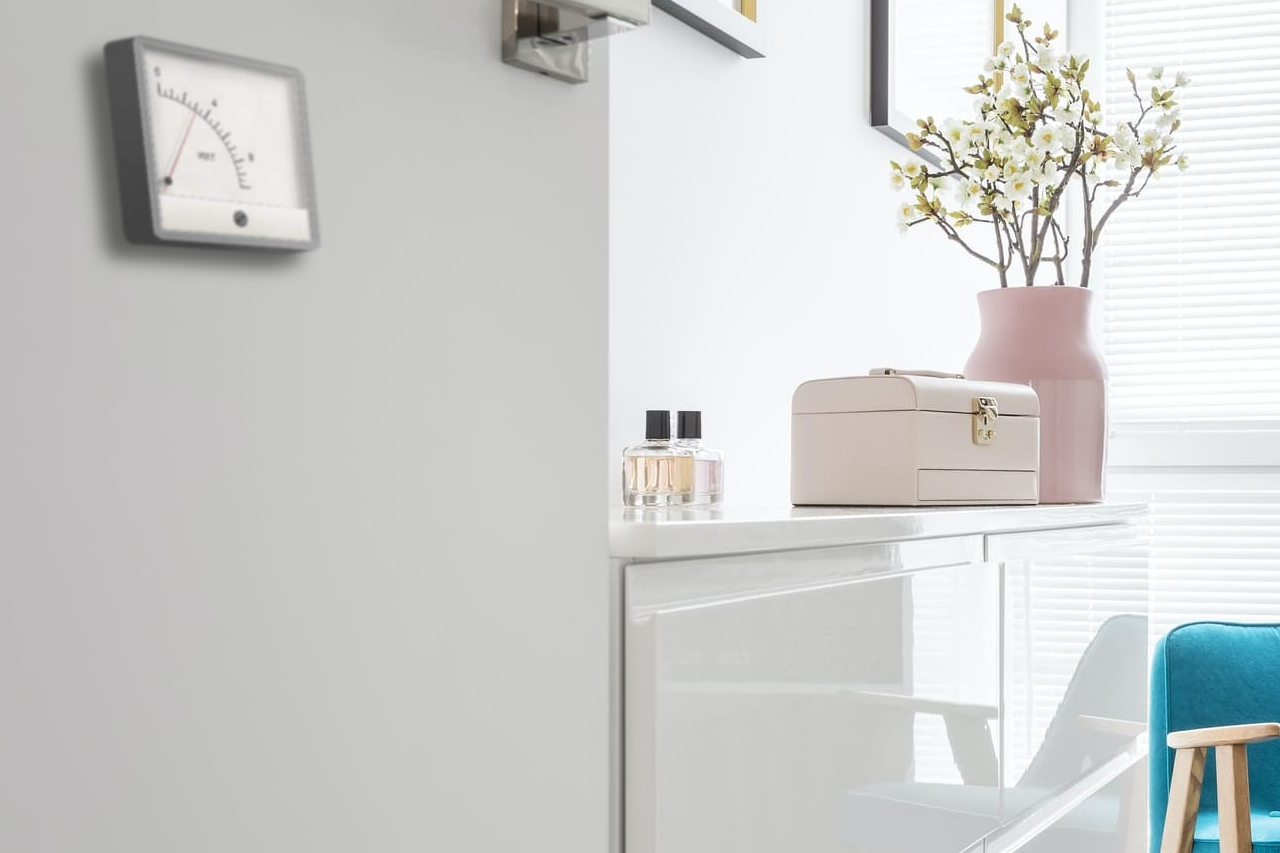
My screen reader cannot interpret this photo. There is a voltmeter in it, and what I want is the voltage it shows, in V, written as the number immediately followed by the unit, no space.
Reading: 3V
